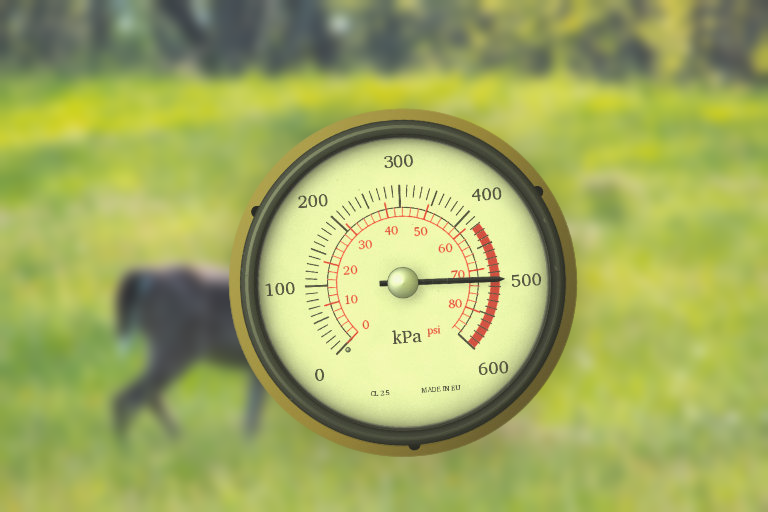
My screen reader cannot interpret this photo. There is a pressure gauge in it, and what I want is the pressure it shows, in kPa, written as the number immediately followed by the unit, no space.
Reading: 500kPa
